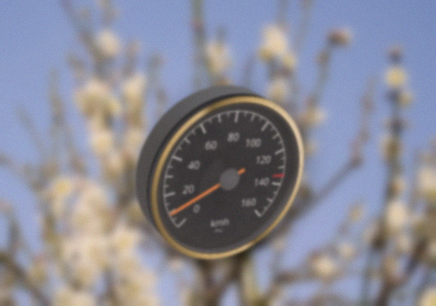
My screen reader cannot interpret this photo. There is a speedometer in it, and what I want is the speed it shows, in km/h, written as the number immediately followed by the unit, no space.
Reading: 10km/h
